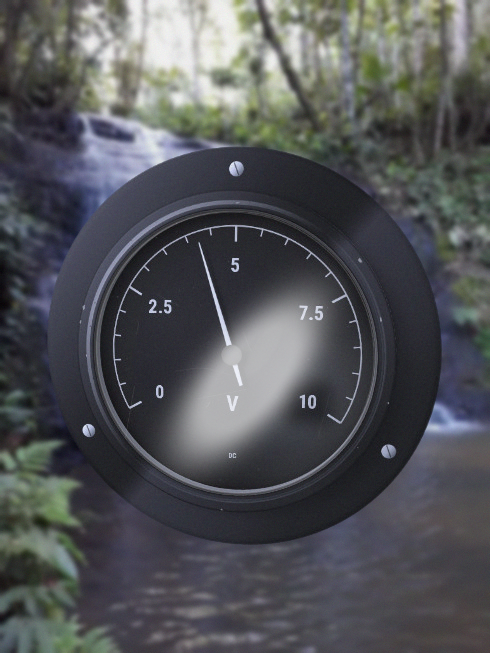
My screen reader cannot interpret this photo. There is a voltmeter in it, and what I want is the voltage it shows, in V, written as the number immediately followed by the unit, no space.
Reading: 4.25V
